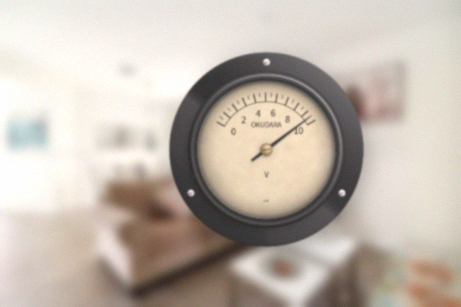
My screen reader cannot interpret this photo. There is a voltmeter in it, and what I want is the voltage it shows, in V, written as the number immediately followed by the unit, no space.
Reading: 9.5V
